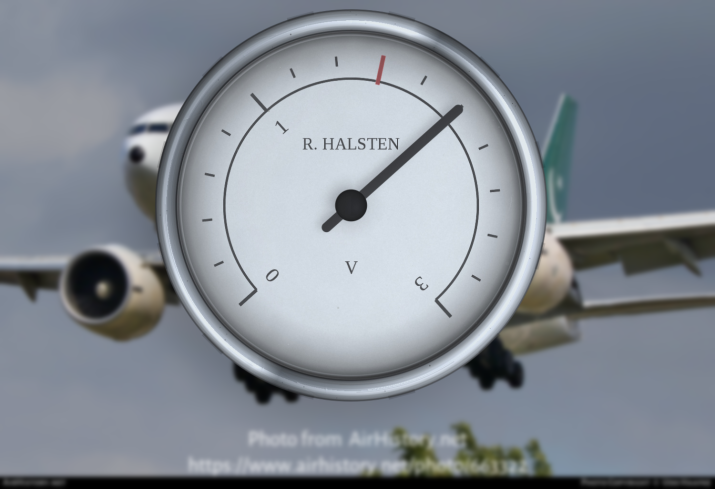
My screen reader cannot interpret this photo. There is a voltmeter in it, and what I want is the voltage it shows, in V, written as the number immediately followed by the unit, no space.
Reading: 2V
